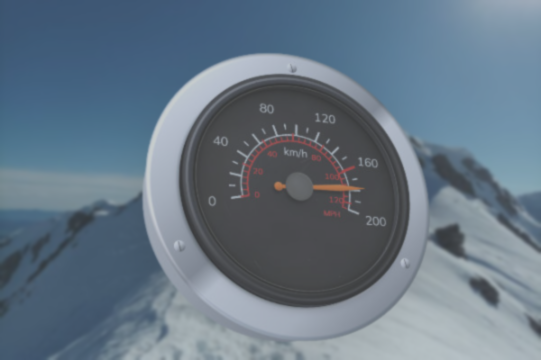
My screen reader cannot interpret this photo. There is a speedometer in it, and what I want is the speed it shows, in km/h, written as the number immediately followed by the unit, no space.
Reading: 180km/h
